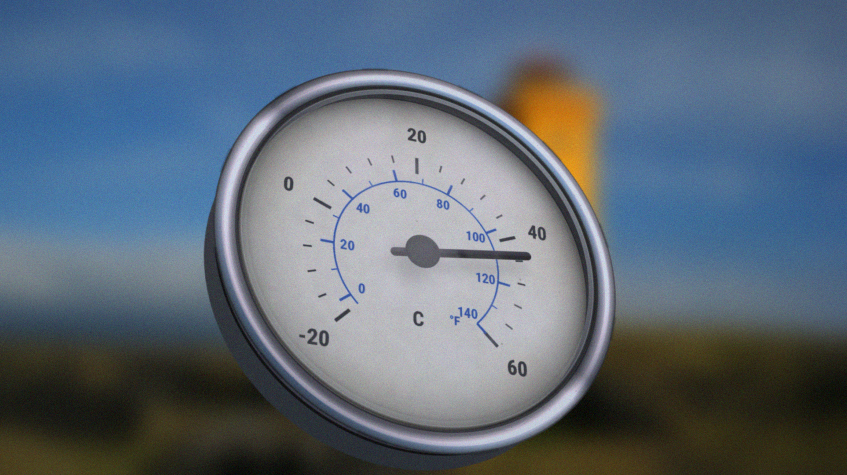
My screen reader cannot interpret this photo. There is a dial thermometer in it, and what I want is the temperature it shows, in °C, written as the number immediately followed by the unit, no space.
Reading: 44°C
